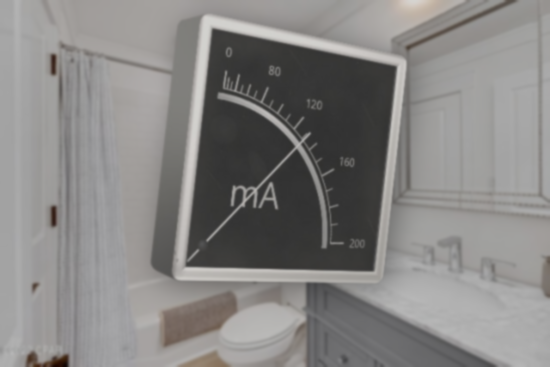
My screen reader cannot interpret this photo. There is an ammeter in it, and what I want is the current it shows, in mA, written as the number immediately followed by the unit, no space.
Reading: 130mA
